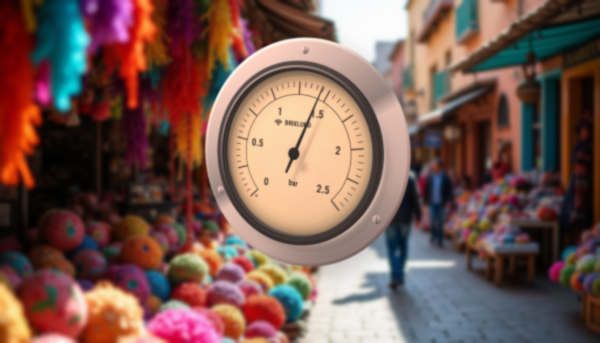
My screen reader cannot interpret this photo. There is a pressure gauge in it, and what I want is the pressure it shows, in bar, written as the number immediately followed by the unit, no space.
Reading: 1.45bar
